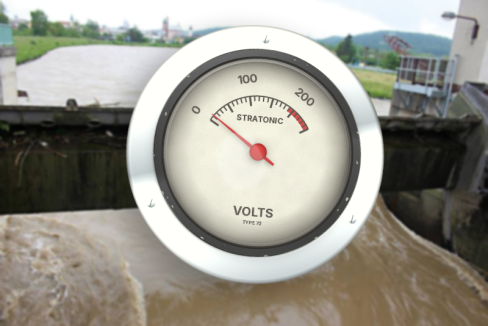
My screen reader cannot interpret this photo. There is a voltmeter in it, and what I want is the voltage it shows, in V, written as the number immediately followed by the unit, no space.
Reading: 10V
